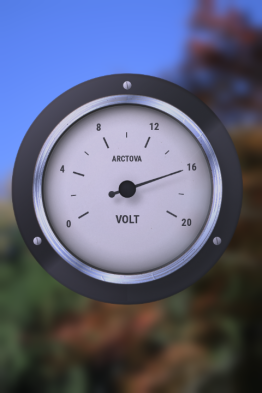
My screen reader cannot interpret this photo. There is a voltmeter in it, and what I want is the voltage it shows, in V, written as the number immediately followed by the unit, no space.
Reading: 16V
